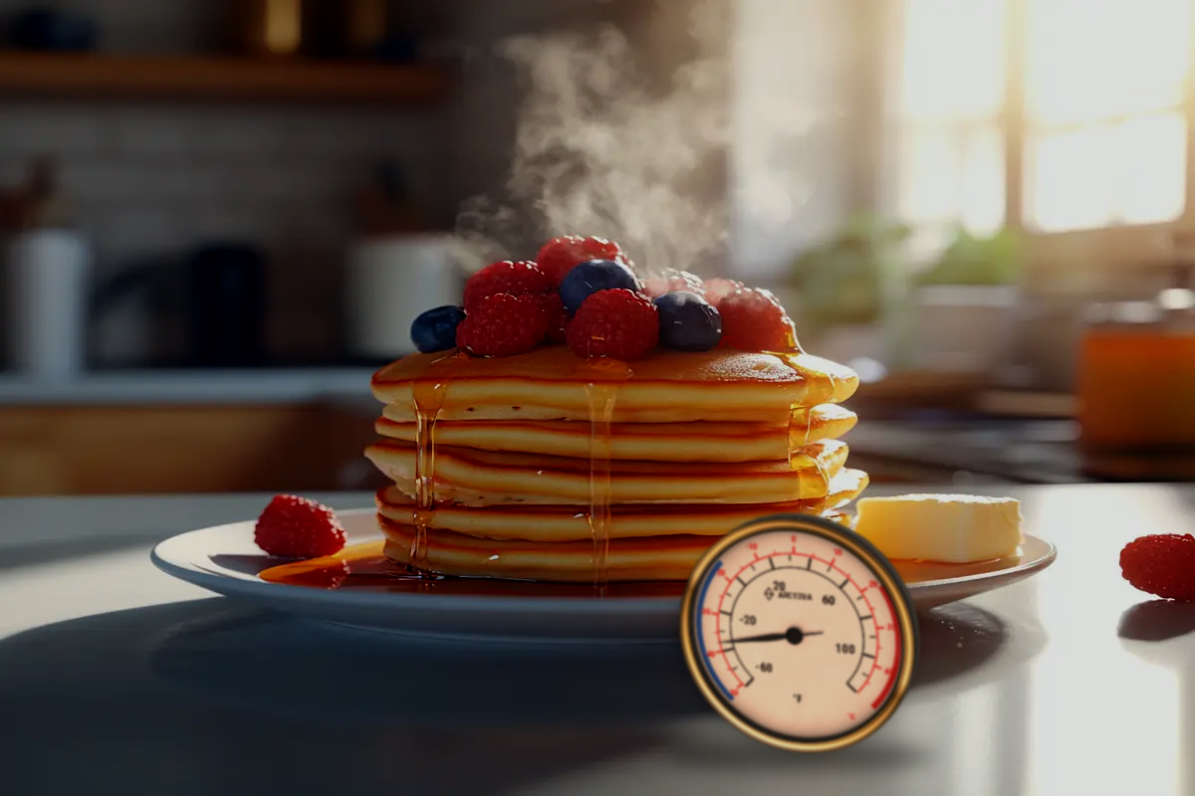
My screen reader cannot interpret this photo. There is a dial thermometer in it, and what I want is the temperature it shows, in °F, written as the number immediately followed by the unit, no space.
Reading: -35°F
